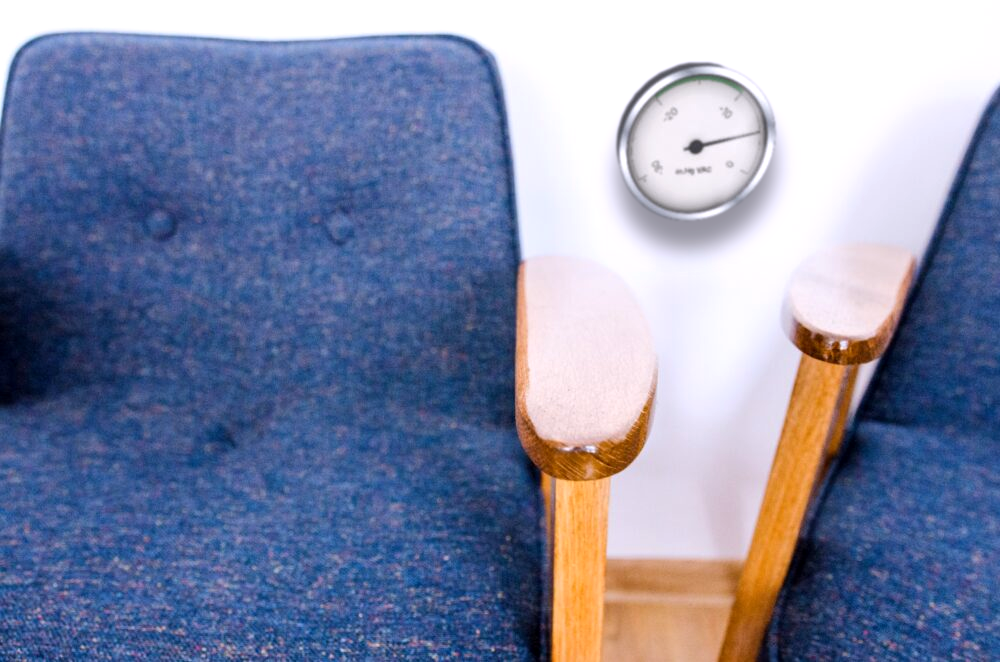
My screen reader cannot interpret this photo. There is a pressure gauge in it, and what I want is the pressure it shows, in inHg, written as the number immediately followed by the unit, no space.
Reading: -5inHg
